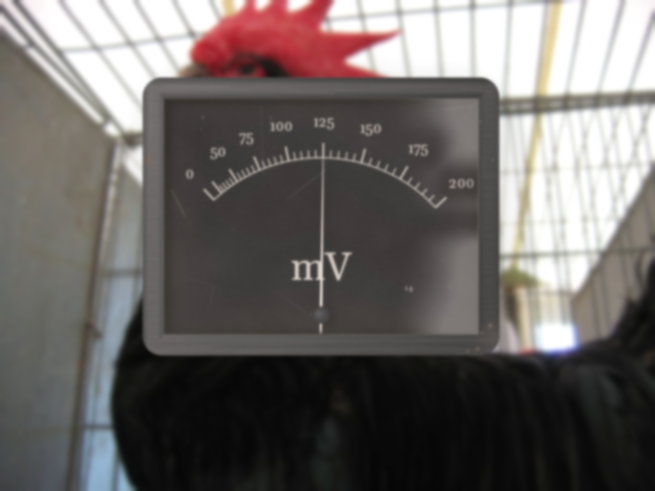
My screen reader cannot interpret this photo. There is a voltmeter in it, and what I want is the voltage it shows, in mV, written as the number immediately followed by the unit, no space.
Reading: 125mV
